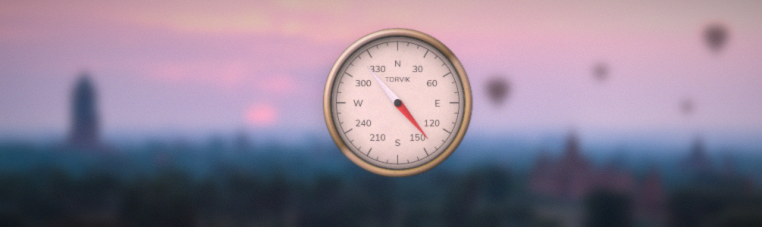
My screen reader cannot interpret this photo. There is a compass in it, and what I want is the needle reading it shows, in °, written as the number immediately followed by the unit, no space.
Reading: 140°
